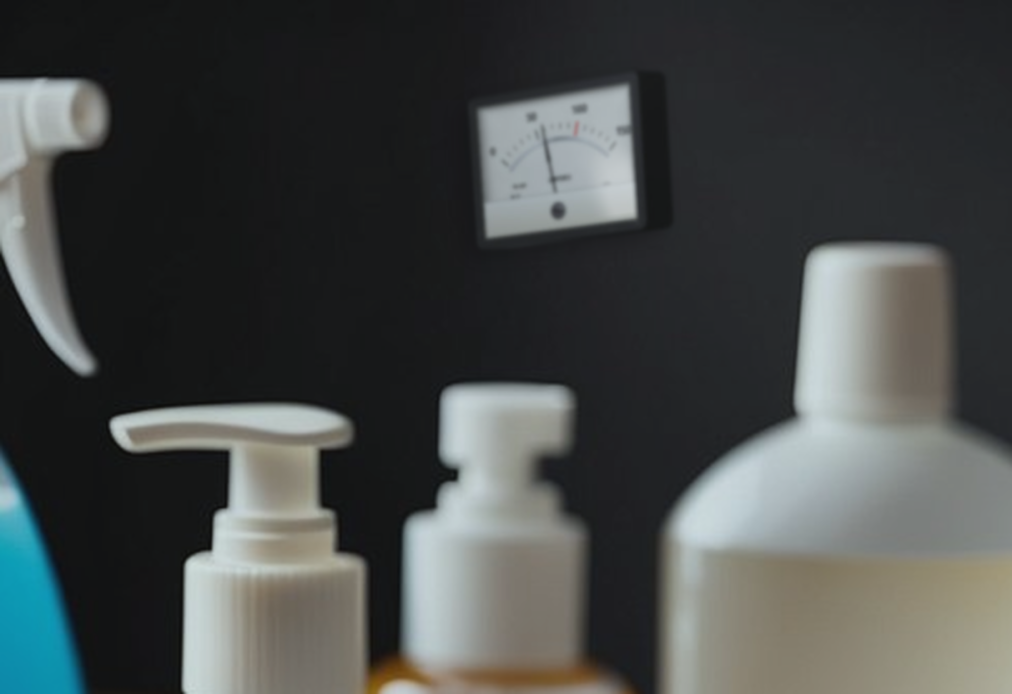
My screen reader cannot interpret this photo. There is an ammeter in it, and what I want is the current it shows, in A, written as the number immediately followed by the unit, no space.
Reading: 60A
